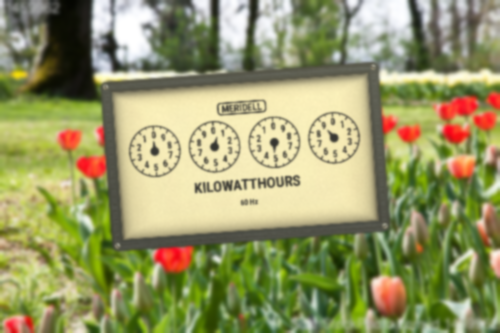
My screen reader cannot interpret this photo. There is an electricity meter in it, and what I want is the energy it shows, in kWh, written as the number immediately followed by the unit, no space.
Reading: 49kWh
